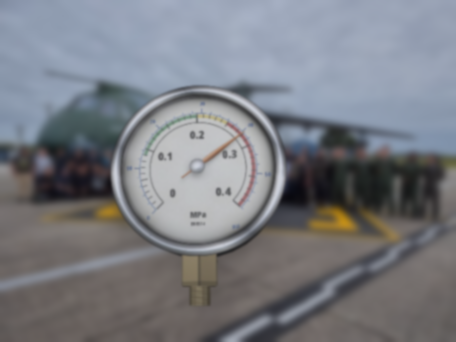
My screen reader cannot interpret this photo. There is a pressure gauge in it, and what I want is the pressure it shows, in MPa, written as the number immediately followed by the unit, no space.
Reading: 0.28MPa
